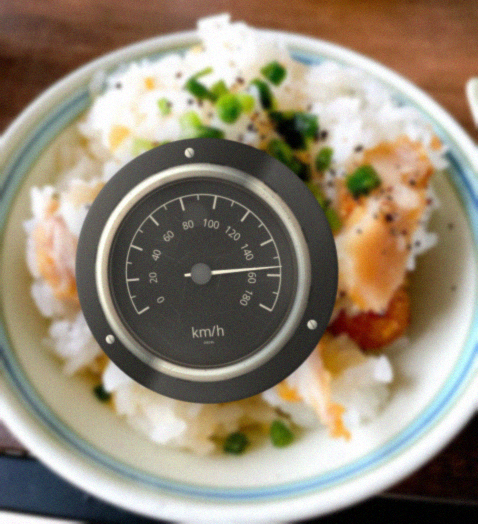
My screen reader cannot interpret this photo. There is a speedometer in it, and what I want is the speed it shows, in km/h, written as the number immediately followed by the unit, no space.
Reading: 155km/h
